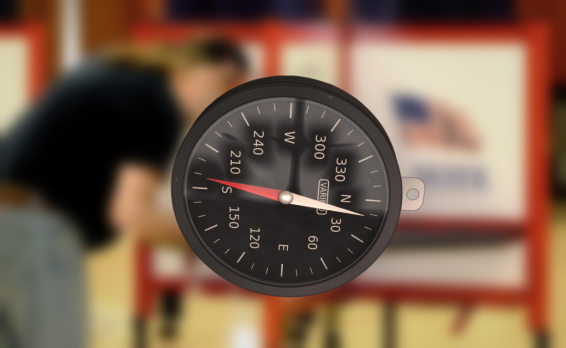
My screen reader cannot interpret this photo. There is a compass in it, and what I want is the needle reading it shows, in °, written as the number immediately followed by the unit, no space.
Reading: 190°
